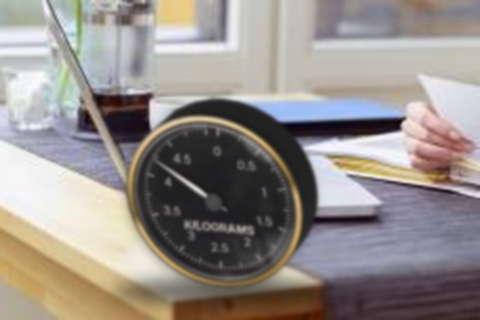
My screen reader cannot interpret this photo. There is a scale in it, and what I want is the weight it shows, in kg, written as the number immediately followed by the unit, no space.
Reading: 4.25kg
